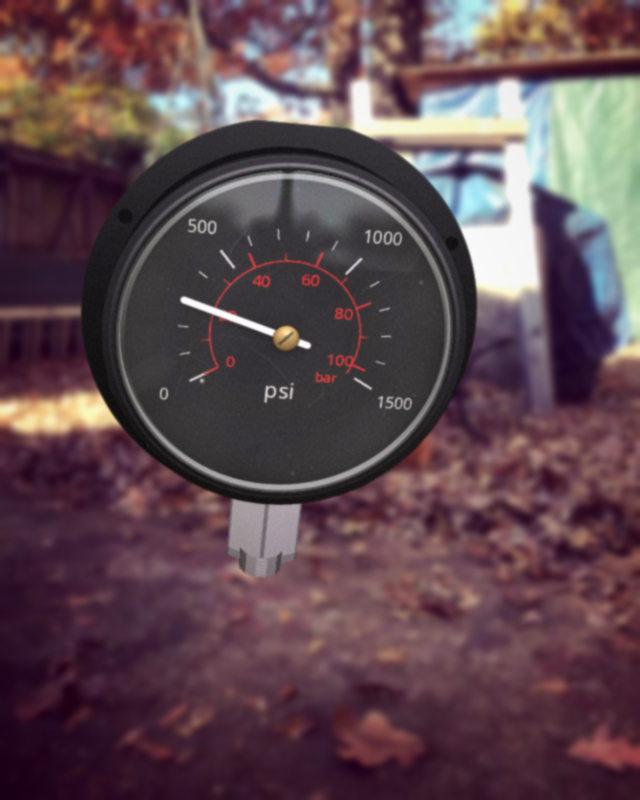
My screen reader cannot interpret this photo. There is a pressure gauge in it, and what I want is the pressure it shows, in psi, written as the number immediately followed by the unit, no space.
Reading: 300psi
